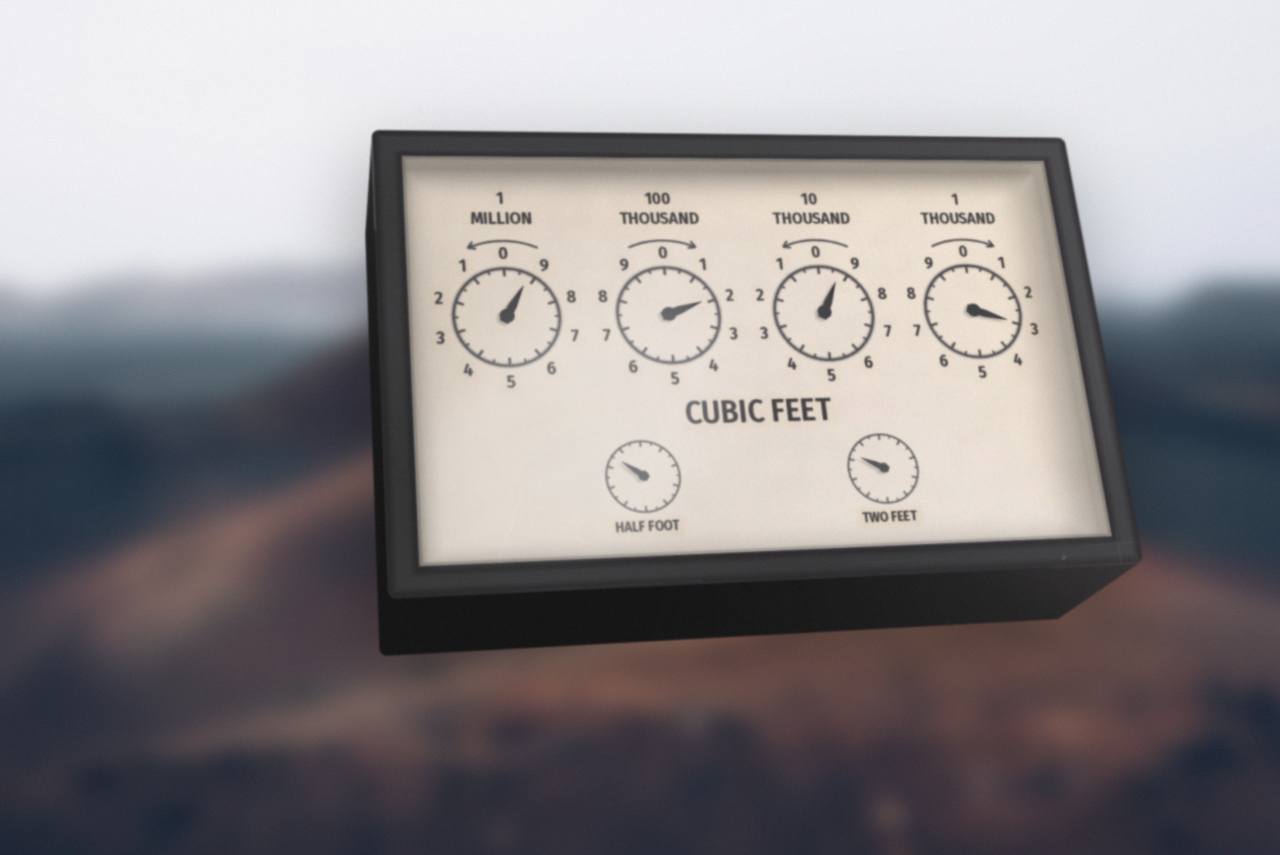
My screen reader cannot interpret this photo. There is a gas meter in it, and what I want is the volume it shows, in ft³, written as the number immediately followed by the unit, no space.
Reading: 919300ft³
